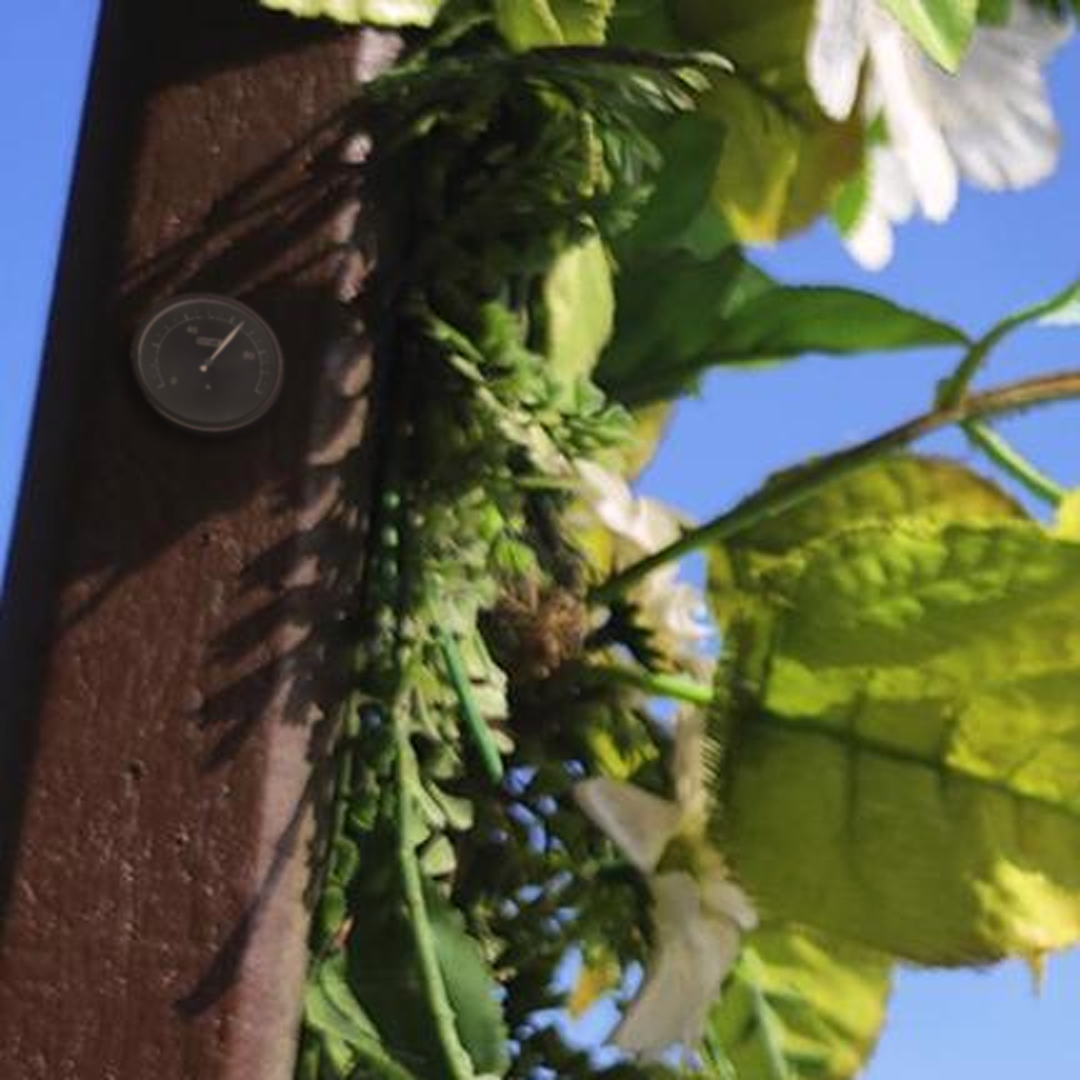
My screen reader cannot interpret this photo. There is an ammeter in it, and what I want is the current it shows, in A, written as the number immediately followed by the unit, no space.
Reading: 65A
